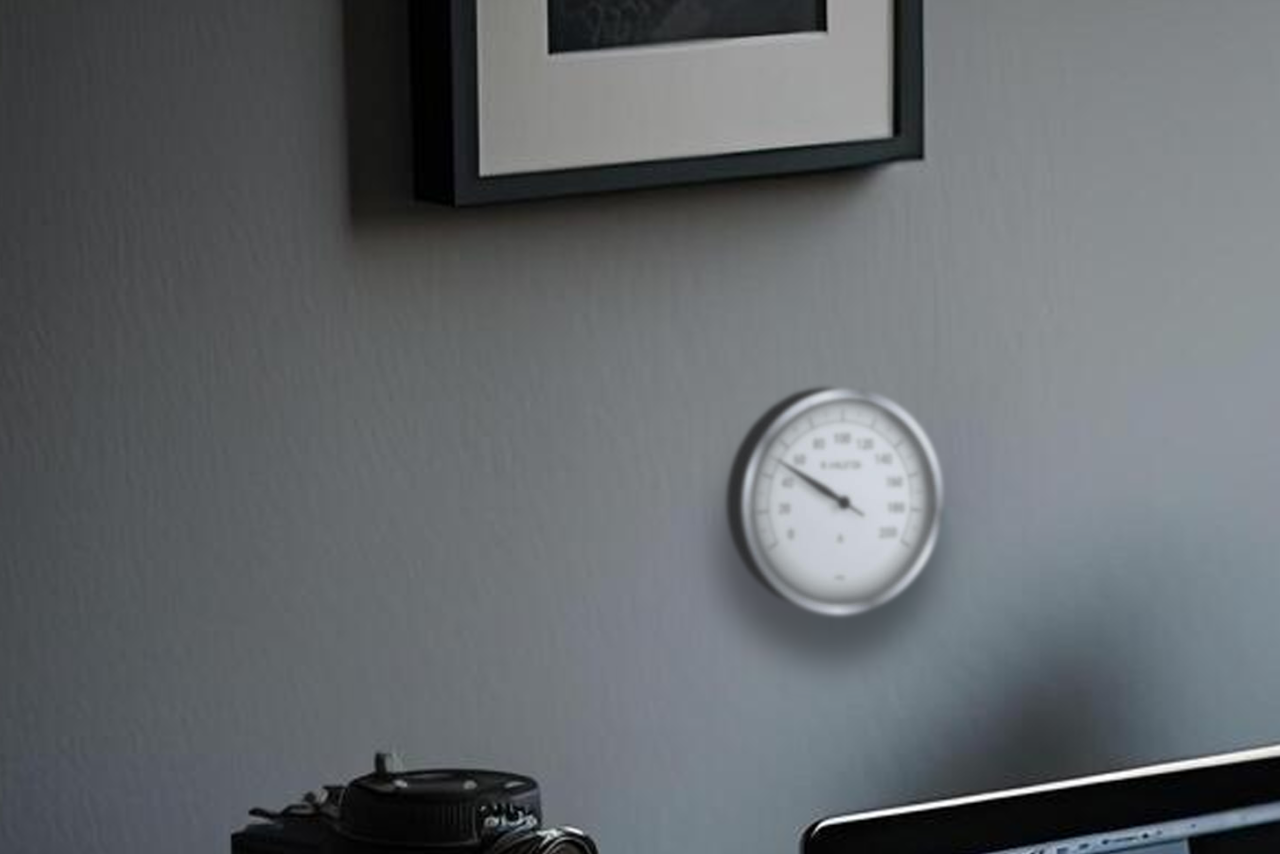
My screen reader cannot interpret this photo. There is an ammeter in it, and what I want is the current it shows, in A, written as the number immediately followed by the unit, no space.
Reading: 50A
